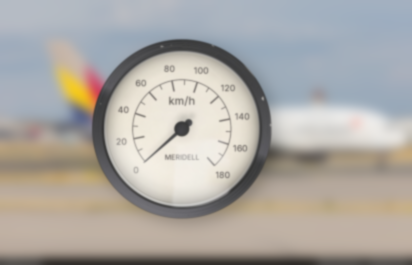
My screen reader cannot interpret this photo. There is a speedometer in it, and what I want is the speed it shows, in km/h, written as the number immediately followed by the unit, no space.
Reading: 0km/h
